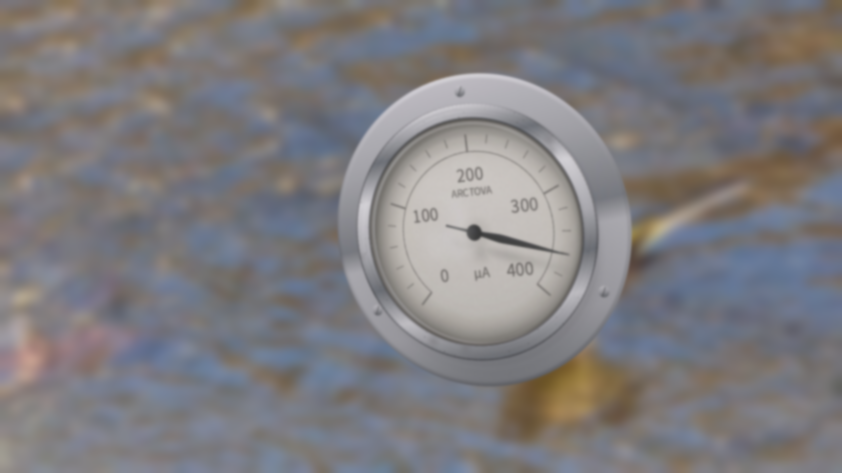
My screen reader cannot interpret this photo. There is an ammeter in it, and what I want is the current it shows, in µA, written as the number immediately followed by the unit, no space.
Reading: 360µA
